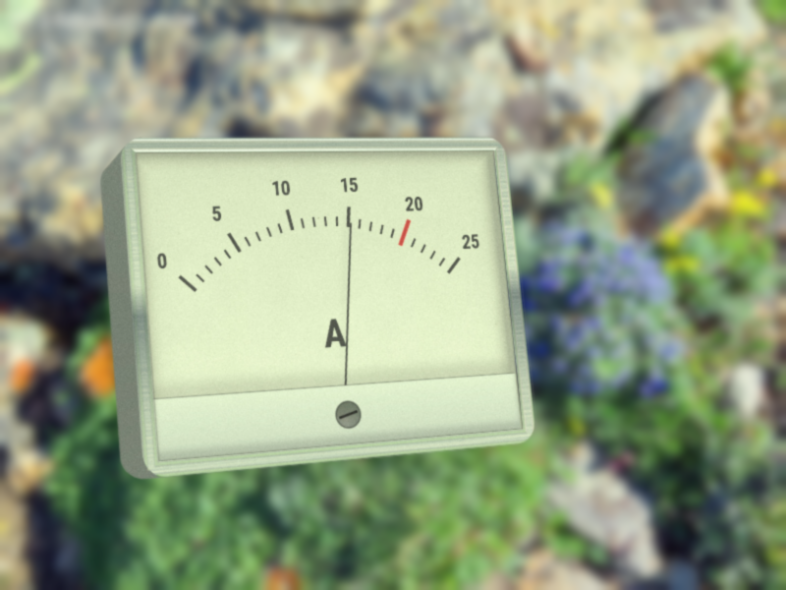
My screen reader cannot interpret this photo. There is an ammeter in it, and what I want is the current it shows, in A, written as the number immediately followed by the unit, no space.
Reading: 15A
